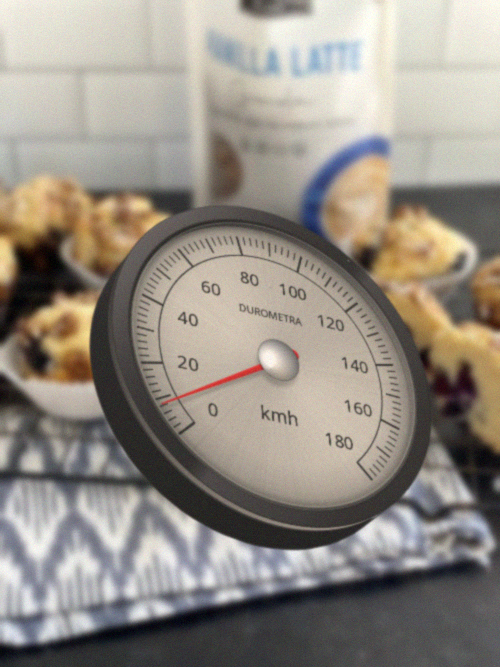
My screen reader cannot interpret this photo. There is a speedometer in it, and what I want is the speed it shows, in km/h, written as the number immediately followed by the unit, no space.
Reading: 8km/h
